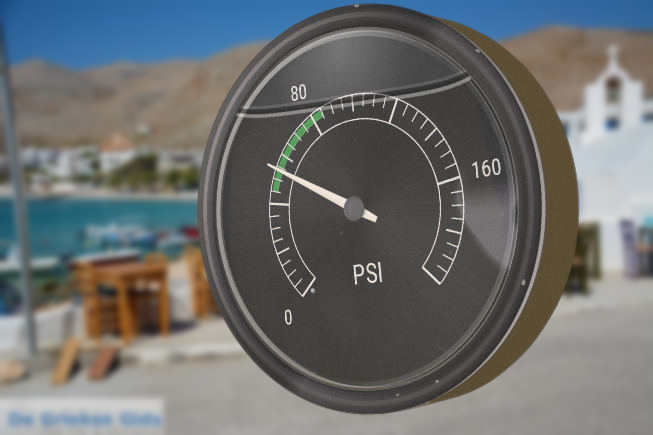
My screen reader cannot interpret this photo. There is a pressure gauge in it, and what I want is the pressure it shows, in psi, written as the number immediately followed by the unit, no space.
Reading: 55psi
